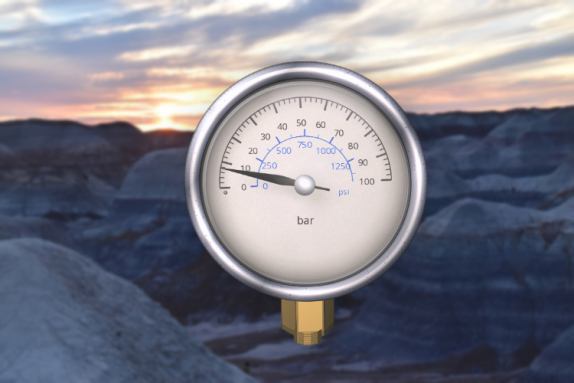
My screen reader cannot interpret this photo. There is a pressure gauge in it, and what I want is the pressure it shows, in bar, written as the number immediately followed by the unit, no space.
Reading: 8bar
